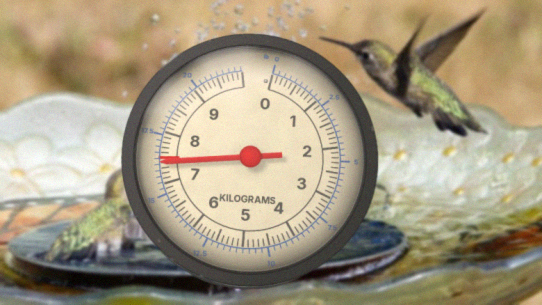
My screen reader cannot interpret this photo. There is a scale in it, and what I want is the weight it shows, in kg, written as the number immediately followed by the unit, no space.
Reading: 7.4kg
